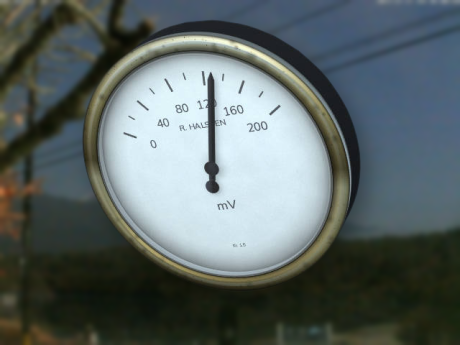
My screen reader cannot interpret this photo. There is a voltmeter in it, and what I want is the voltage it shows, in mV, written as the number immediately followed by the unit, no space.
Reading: 130mV
